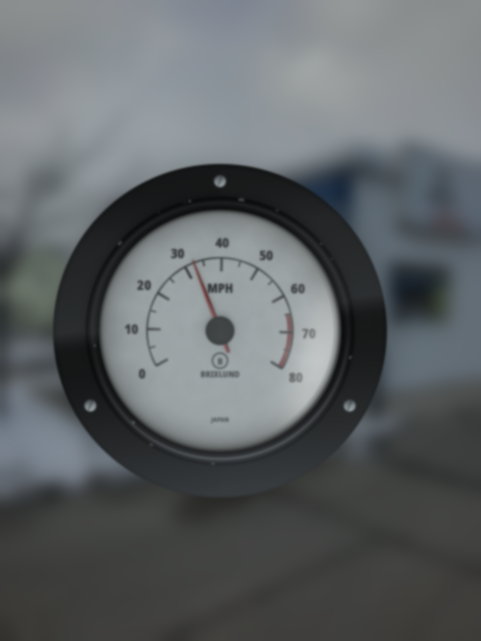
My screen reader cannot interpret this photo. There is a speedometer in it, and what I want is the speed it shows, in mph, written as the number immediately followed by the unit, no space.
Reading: 32.5mph
